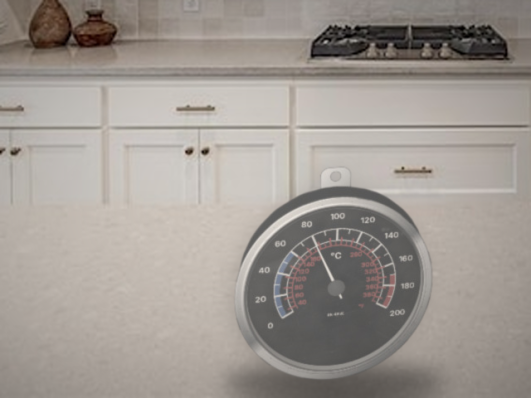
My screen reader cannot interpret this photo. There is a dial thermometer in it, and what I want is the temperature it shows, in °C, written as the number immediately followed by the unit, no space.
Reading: 80°C
